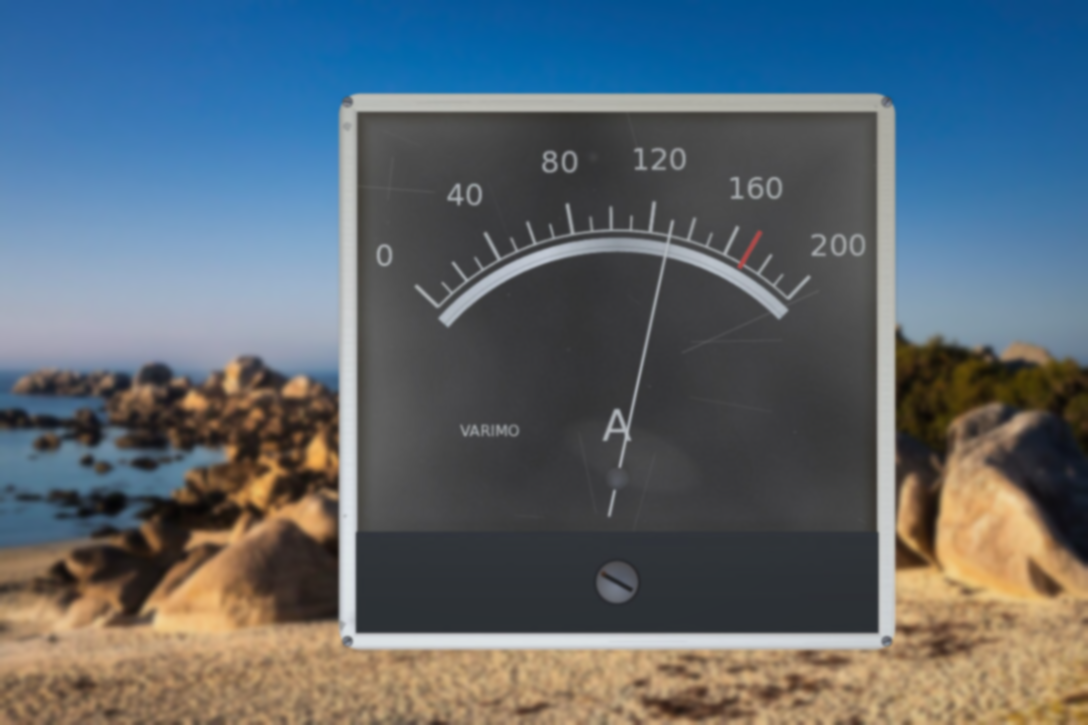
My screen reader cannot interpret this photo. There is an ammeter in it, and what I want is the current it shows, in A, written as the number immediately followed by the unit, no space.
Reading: 130A
